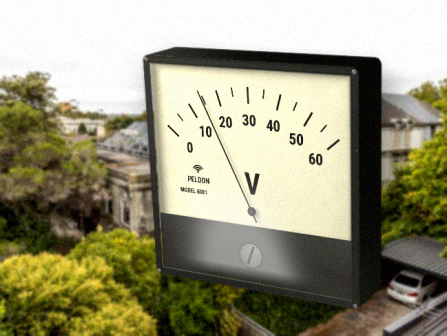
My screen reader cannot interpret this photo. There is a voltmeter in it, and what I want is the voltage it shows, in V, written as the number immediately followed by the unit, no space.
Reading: 15V
